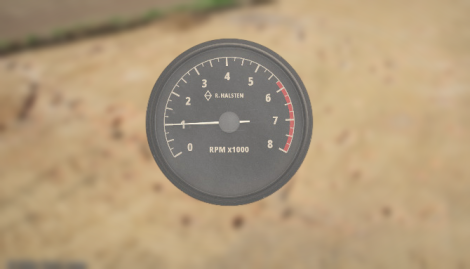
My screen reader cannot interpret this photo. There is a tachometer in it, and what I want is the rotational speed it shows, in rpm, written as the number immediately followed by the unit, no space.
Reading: 1000rpm
